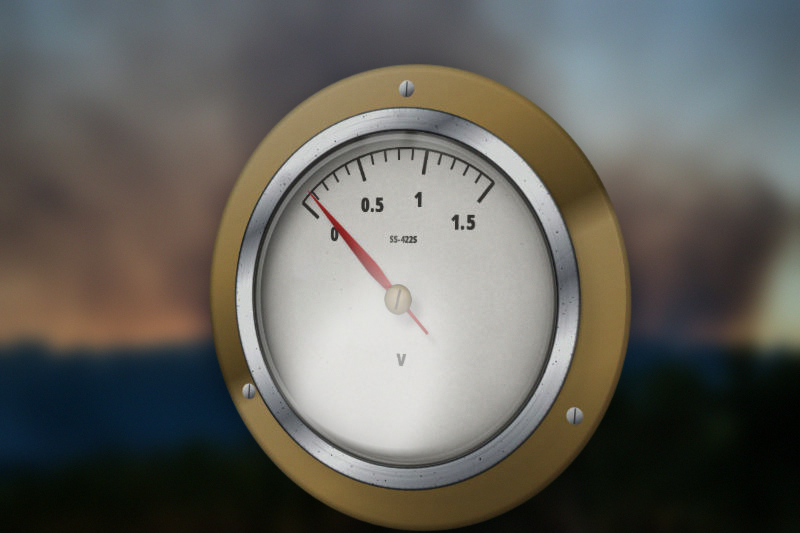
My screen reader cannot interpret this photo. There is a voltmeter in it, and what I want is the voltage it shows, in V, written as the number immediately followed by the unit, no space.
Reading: 0.1V
